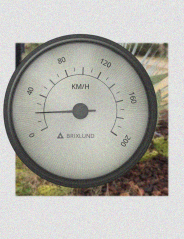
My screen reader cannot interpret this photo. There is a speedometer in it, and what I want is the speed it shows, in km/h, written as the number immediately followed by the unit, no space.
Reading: 20km/h
